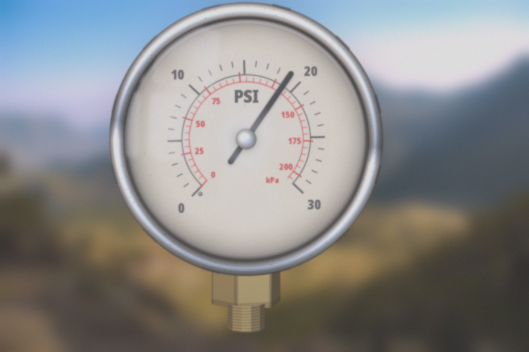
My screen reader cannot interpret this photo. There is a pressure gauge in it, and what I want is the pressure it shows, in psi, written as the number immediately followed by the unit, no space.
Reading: 19psi
